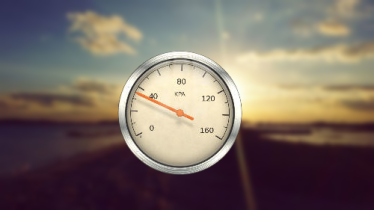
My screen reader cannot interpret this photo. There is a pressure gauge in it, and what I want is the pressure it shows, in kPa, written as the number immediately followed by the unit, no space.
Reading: 35kPa
